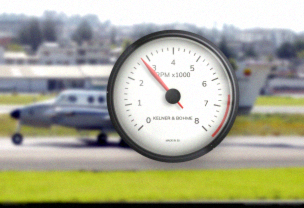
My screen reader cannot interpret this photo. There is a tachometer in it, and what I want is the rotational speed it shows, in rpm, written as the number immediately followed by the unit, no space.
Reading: 2800rpm
